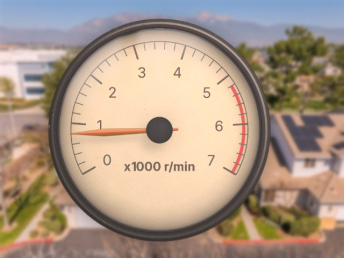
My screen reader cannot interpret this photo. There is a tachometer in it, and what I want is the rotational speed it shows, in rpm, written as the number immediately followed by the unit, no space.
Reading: 800rpm
